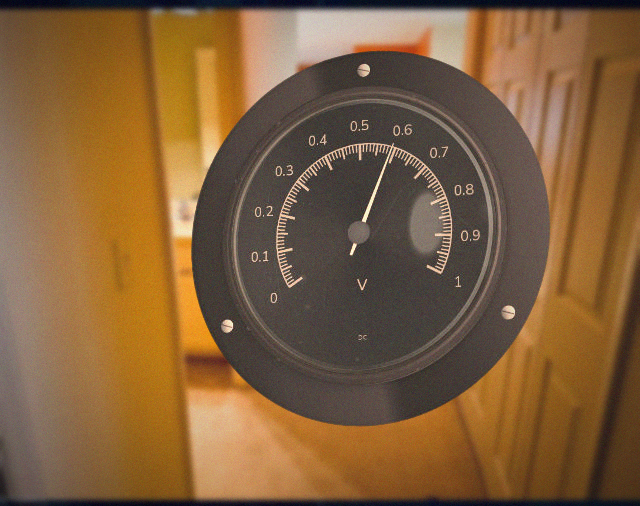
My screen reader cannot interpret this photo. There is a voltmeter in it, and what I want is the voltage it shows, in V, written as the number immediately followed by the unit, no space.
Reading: 0.6V
